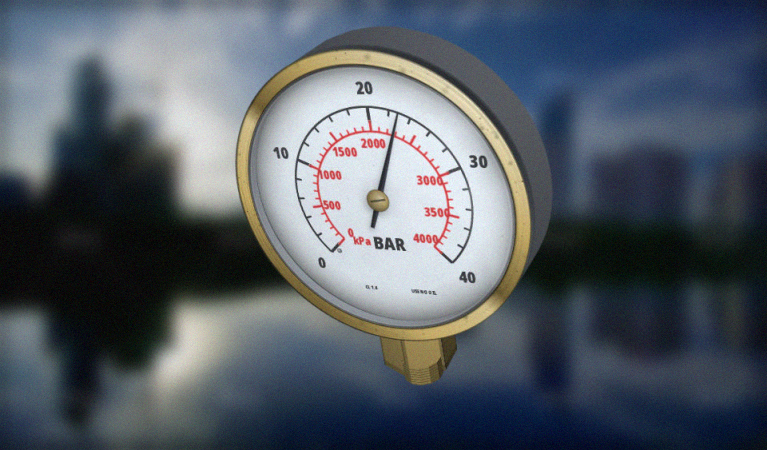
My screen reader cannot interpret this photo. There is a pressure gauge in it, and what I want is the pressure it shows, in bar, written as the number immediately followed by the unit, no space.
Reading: 23bar
